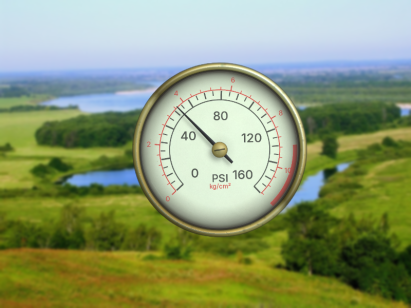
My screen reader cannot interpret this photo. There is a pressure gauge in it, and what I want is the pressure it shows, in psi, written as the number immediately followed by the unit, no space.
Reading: 52.5psi
